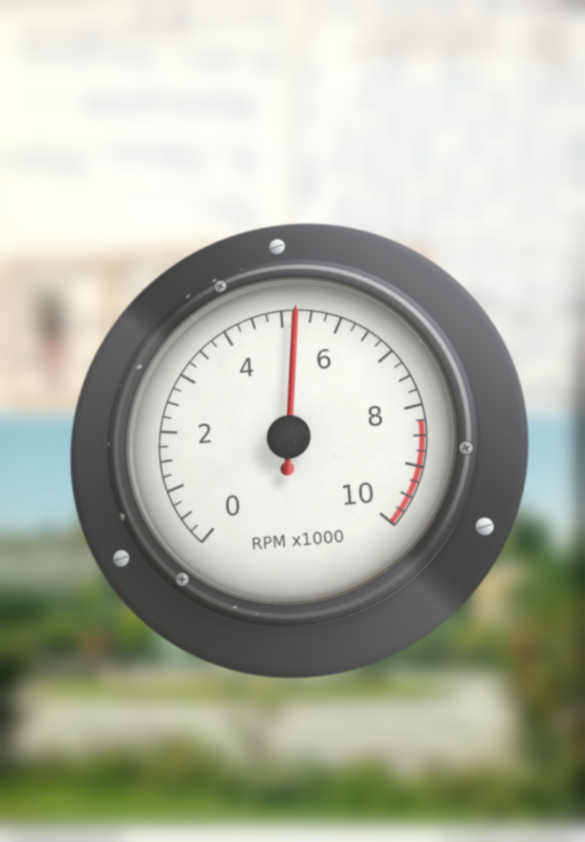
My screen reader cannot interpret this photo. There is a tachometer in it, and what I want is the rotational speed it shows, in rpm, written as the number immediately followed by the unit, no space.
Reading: 5250rpm
